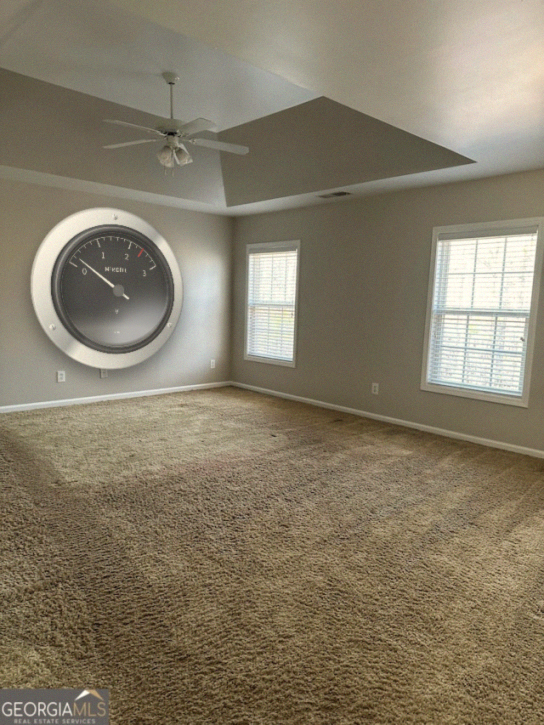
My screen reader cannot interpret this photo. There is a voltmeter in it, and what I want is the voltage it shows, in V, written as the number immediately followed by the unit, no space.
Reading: 0.2V
